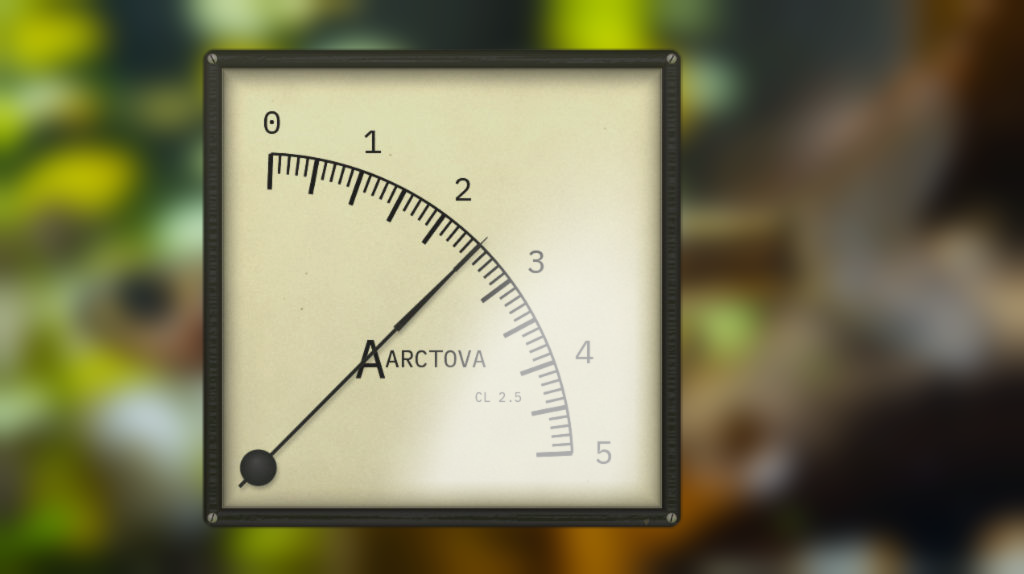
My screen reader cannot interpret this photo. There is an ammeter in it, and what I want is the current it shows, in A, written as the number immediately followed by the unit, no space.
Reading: 2.5A
